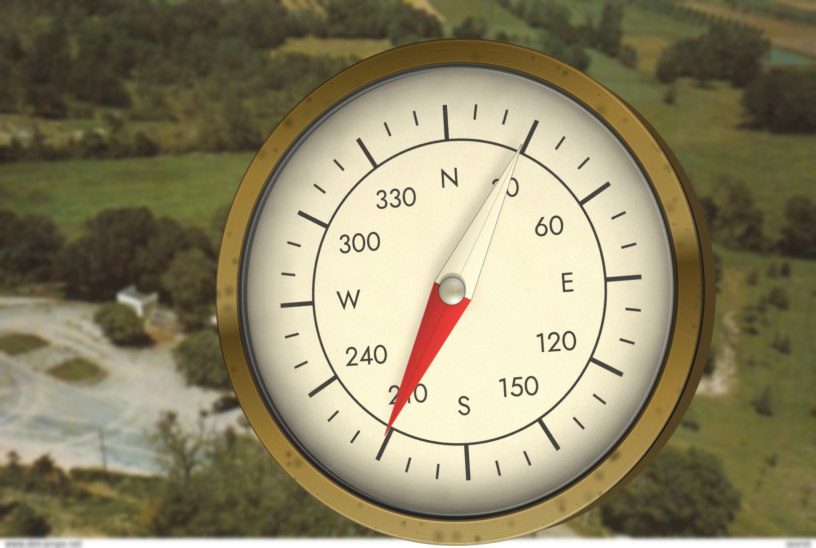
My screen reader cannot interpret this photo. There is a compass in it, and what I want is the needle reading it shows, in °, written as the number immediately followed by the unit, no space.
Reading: 210°
